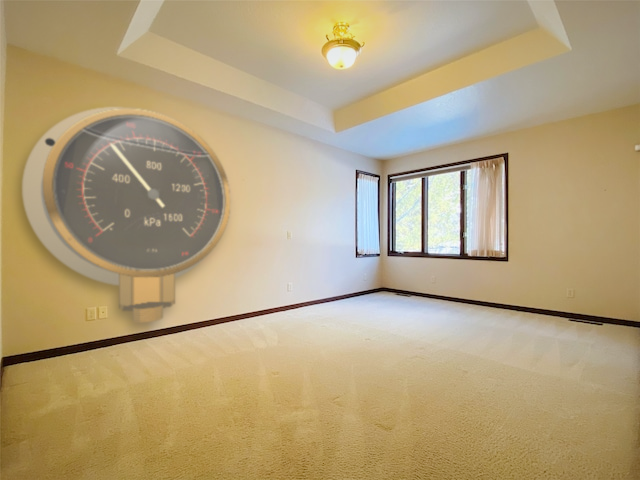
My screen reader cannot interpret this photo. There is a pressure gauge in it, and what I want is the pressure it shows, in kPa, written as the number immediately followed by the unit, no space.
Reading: 550kPa
